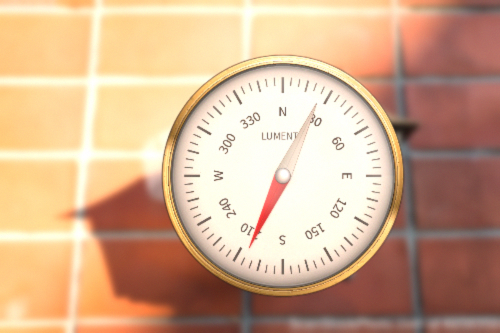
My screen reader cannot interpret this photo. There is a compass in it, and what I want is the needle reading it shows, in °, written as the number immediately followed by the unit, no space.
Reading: 205°
